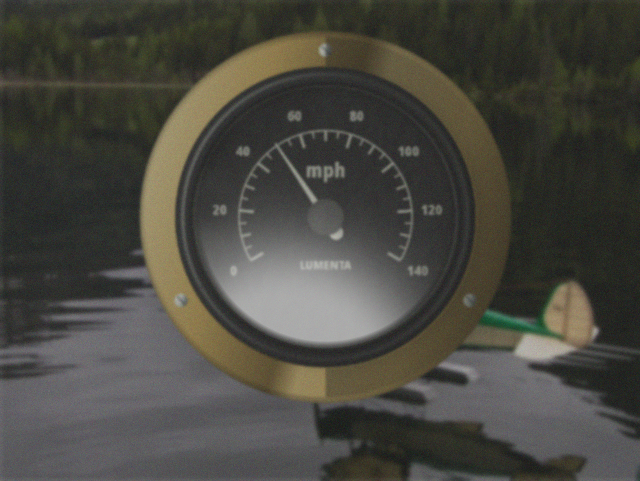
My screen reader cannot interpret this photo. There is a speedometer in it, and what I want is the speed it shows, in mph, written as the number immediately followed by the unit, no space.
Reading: 50mph
